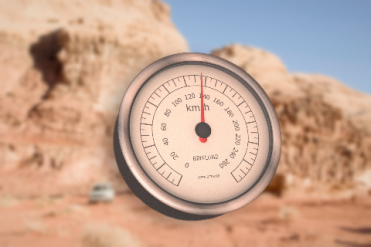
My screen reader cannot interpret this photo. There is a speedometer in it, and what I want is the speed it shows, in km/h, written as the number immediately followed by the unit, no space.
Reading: 135km/h
